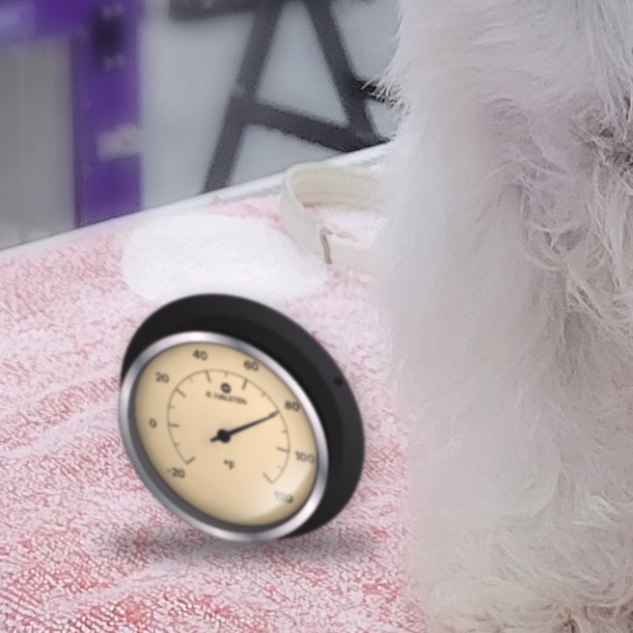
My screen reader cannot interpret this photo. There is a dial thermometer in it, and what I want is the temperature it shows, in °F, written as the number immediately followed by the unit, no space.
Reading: 80°F
